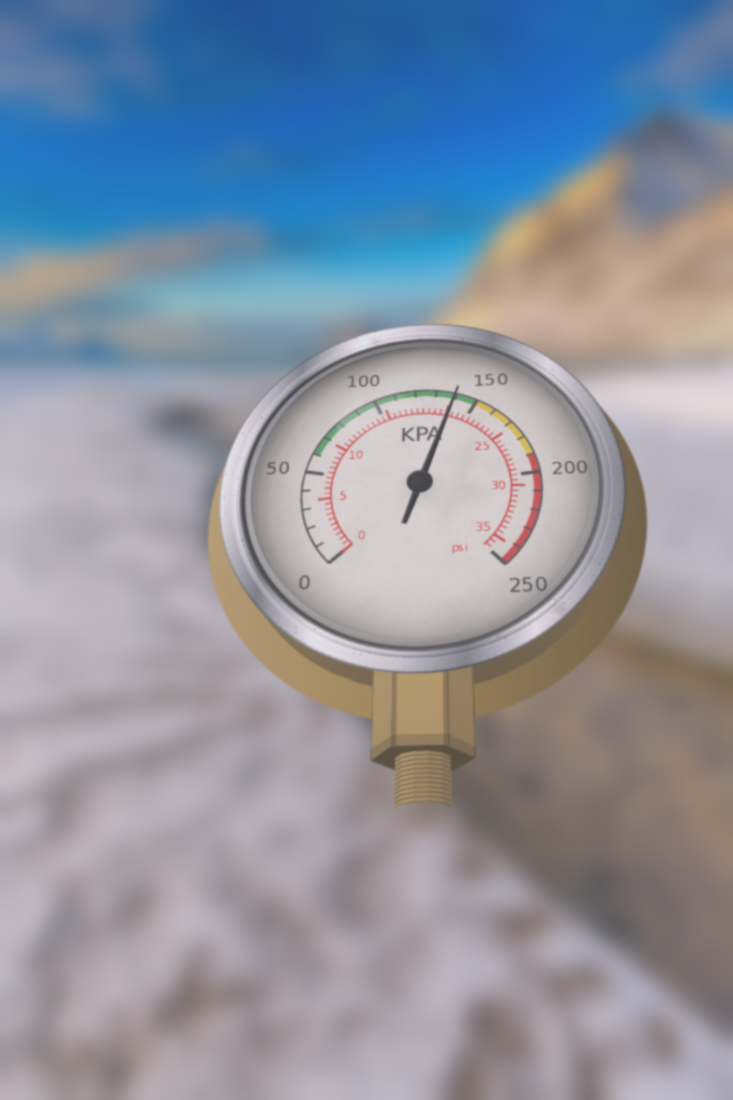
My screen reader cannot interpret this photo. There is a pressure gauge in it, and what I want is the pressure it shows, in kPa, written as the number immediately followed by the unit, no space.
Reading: 140kPa
